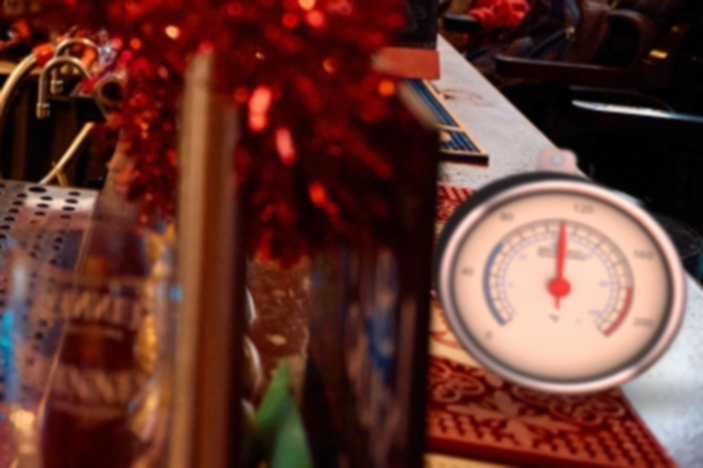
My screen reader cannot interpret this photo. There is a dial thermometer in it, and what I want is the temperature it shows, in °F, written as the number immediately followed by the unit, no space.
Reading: 110°F
